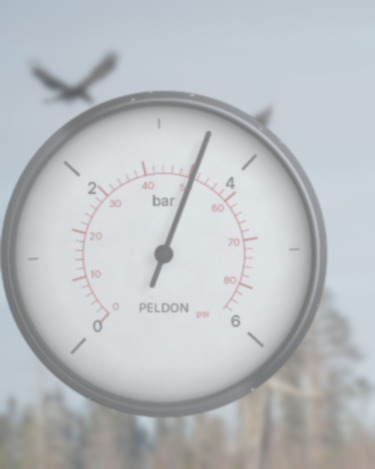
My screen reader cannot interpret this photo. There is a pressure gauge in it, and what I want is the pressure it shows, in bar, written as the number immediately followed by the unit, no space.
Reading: 3.5bar
